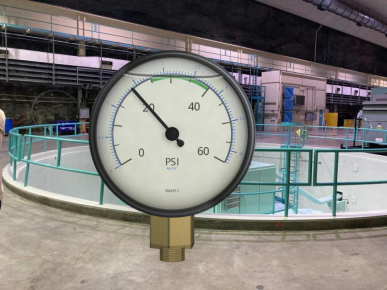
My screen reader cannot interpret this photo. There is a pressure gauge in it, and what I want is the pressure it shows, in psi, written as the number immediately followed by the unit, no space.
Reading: 20psi
